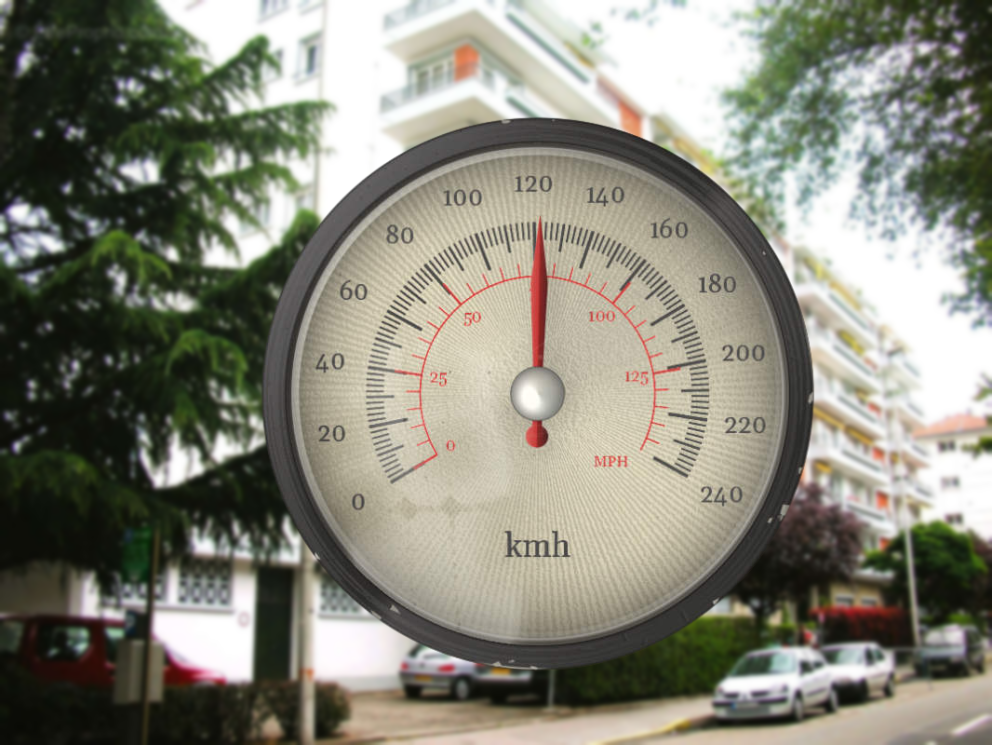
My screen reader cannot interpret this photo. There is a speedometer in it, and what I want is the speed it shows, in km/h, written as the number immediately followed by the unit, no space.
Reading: 122km/h
